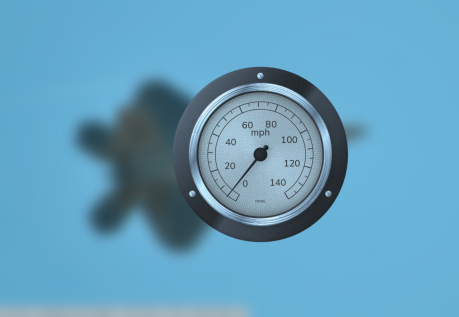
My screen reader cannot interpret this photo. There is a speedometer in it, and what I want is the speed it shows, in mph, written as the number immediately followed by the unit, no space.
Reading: 5mph
